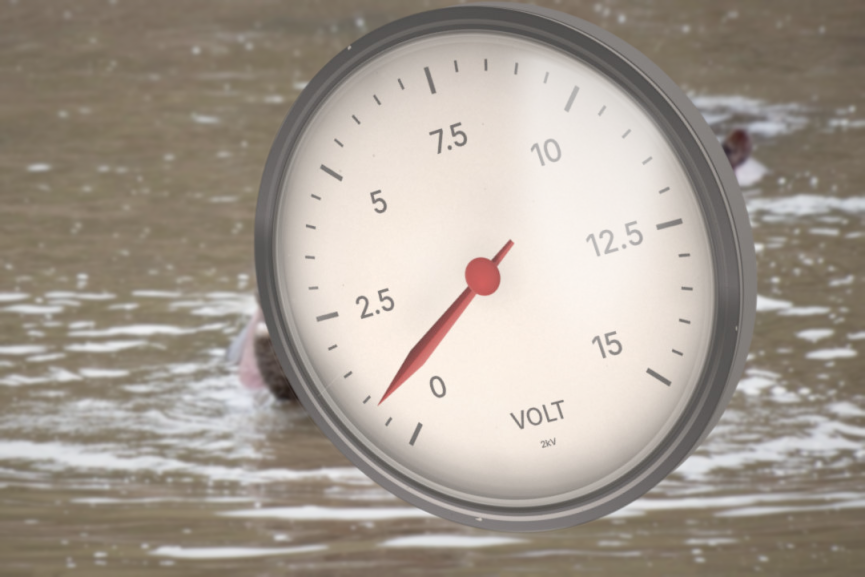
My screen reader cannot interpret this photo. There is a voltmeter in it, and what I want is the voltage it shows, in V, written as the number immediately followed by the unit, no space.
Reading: 0.75V
